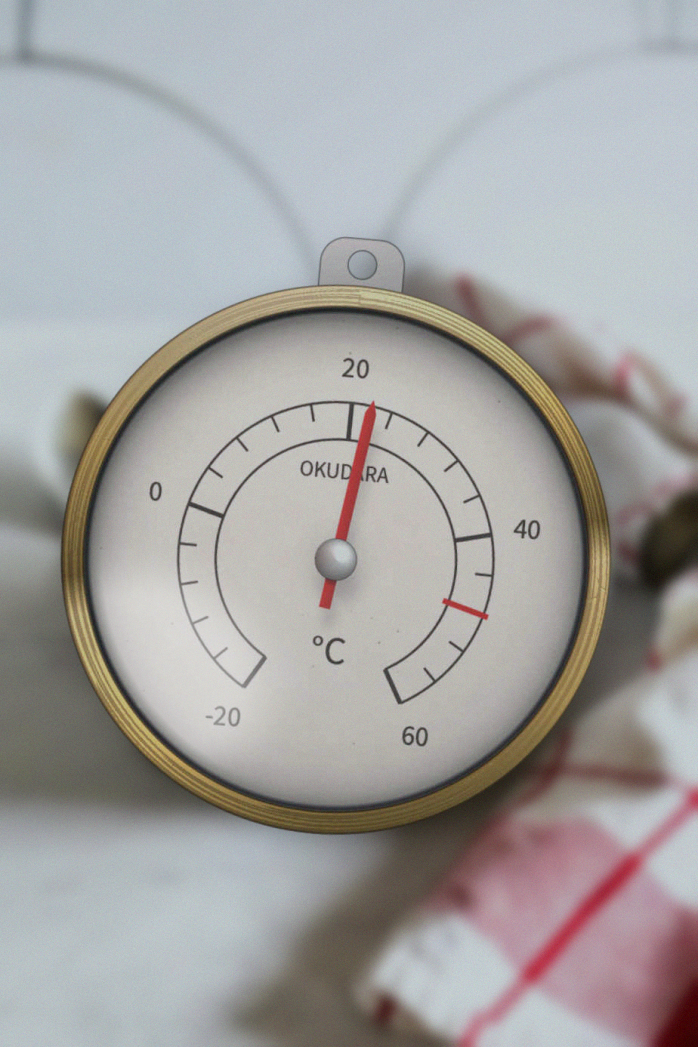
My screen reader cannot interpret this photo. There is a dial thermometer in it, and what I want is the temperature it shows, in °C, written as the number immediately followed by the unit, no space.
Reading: 22°C
